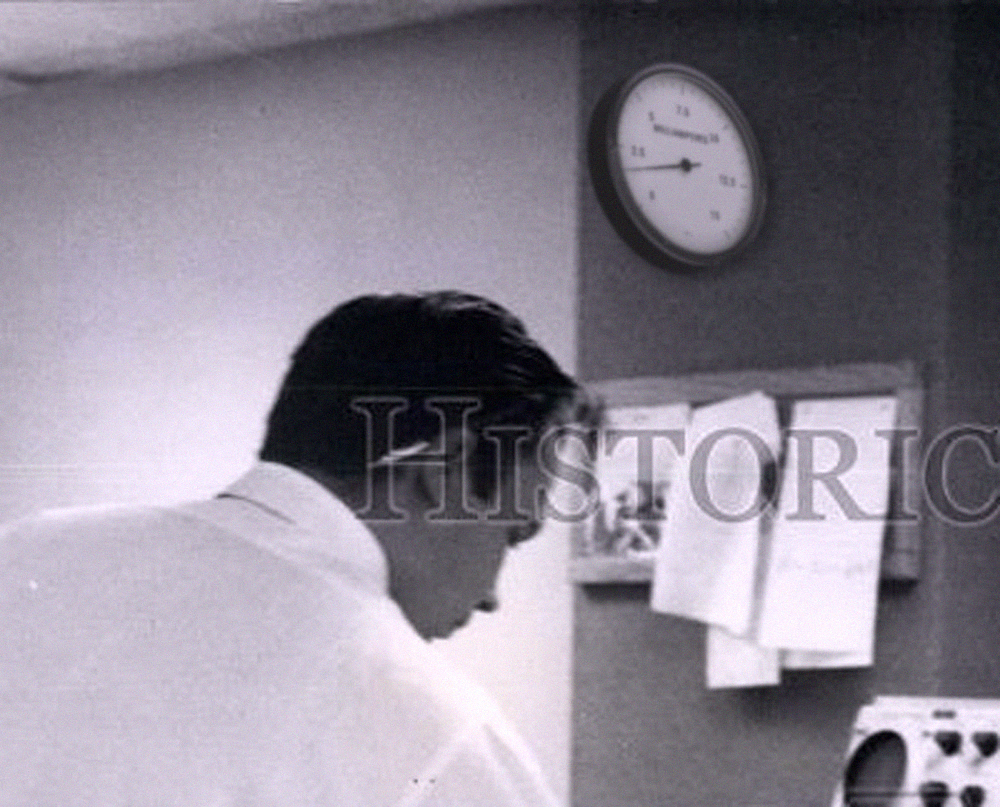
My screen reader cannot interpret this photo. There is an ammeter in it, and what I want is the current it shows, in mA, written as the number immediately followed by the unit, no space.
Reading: 1.5mA
